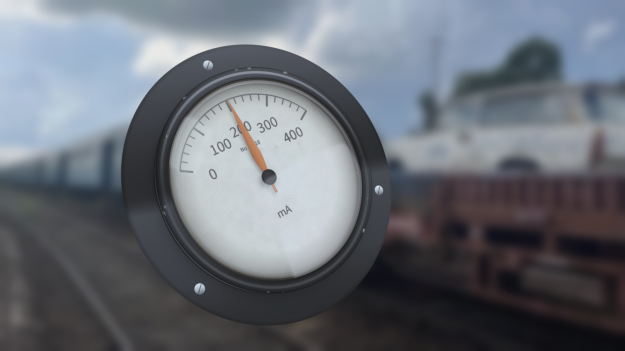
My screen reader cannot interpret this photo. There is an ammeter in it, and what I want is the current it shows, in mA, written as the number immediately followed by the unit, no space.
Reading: 200mA
